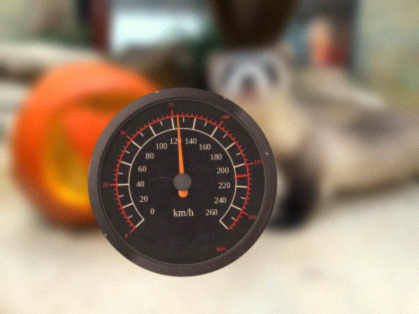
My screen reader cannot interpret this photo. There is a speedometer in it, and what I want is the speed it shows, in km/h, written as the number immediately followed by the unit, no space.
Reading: 125km/h
